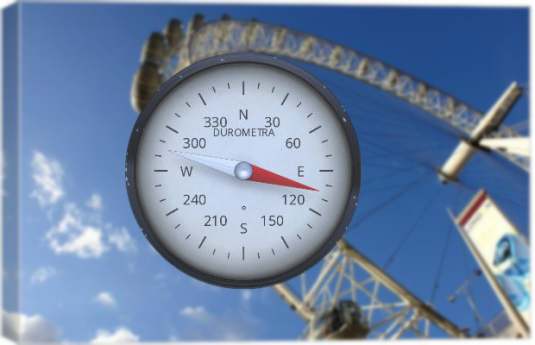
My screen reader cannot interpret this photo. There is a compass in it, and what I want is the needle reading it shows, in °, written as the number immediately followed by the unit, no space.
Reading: 105°
